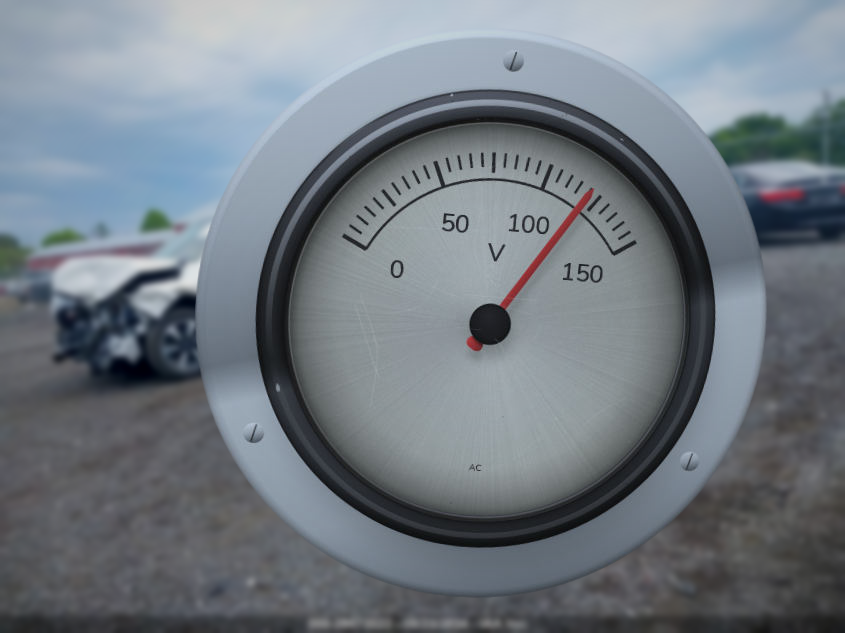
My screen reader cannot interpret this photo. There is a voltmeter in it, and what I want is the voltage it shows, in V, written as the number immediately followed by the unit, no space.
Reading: 120V
